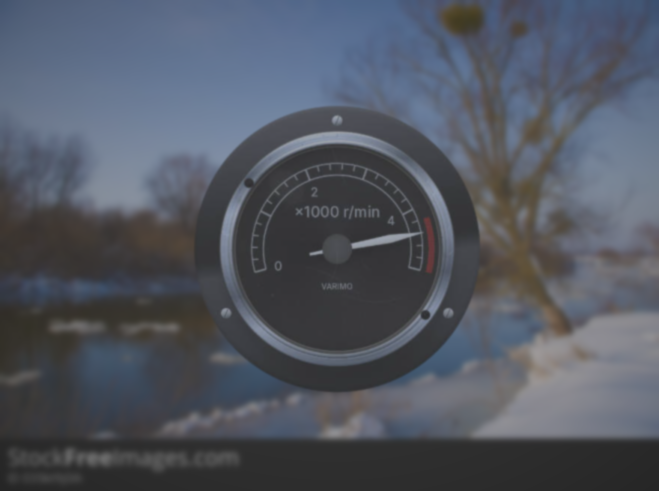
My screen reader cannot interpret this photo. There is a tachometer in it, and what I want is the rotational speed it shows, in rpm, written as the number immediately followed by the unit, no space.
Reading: 4400rpm
